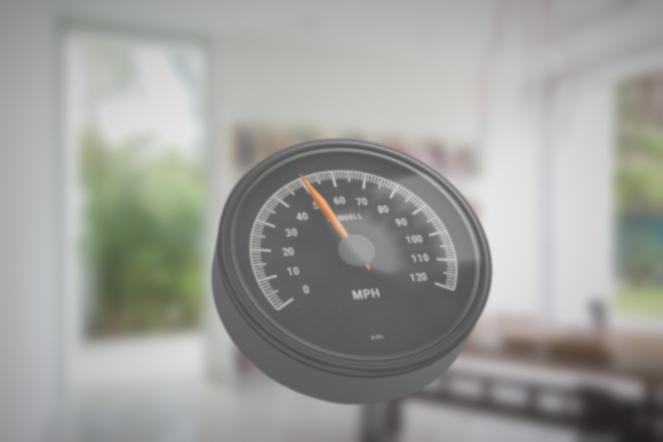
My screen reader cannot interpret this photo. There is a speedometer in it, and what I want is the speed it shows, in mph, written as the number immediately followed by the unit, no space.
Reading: 50mph
